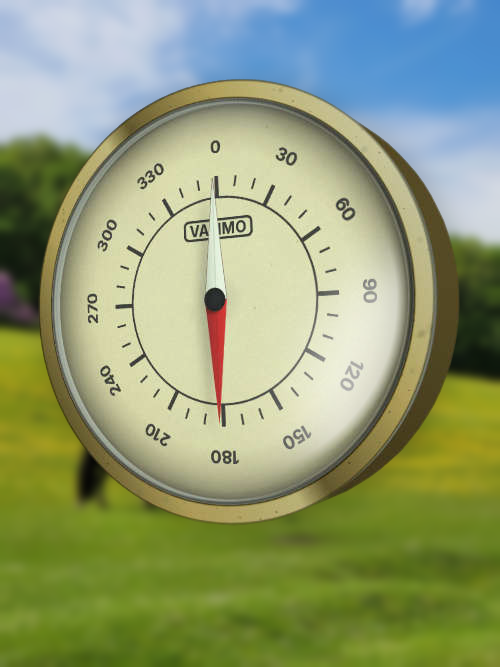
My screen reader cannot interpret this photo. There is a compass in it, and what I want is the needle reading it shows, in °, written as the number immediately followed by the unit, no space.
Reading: 180°
